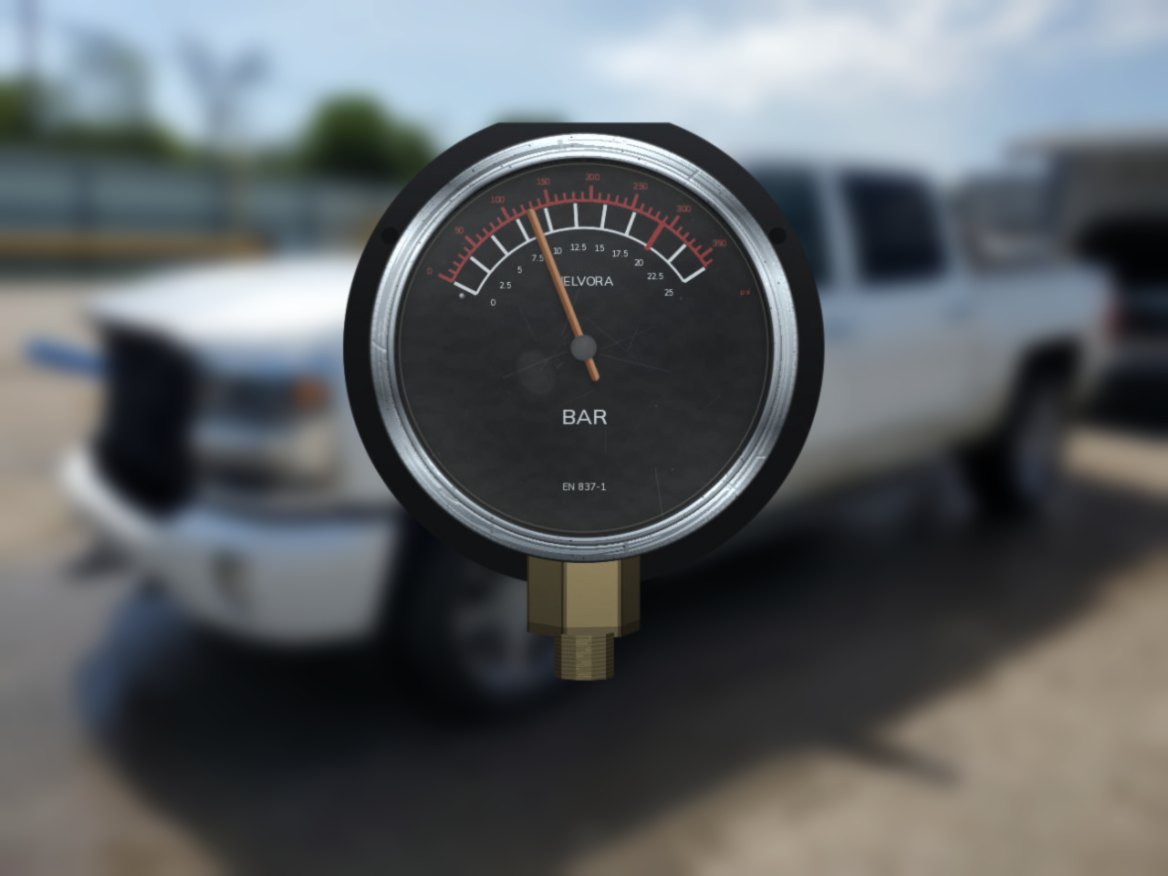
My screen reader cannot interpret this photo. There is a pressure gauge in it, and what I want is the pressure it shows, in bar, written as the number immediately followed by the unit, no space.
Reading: 8.75bar
